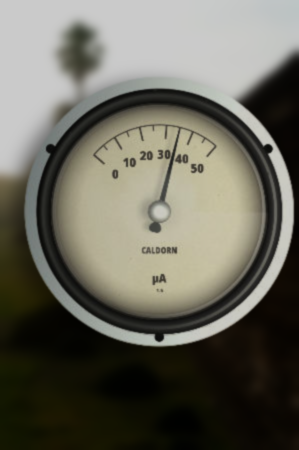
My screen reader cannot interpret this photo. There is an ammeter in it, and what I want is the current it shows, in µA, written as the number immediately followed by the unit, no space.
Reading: 35µA
